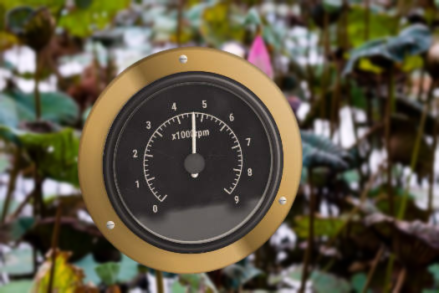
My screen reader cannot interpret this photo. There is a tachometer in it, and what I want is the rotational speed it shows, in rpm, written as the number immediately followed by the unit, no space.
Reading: 4600rpm
